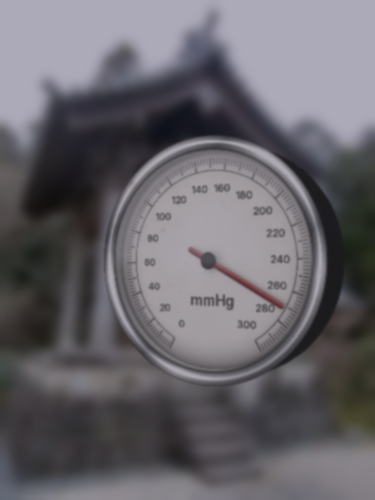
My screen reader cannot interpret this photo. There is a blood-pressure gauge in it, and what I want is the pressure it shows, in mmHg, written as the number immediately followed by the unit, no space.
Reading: 270mmHg
